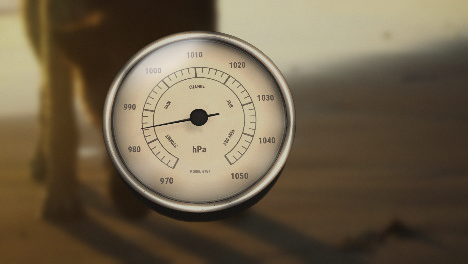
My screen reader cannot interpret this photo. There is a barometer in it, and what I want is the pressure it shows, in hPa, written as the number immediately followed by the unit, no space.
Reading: 984hPa
